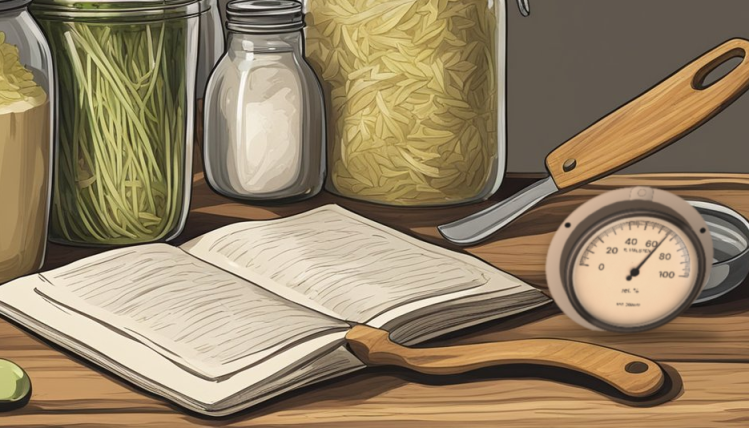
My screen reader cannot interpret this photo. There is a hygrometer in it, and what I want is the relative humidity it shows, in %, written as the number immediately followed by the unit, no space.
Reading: 65%
